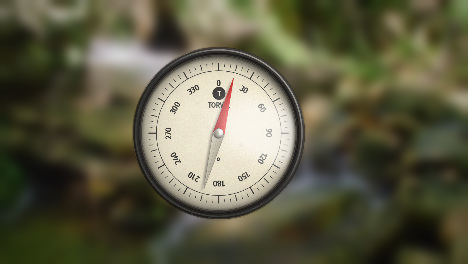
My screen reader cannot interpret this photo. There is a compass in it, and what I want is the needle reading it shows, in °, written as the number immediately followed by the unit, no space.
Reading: 15°
